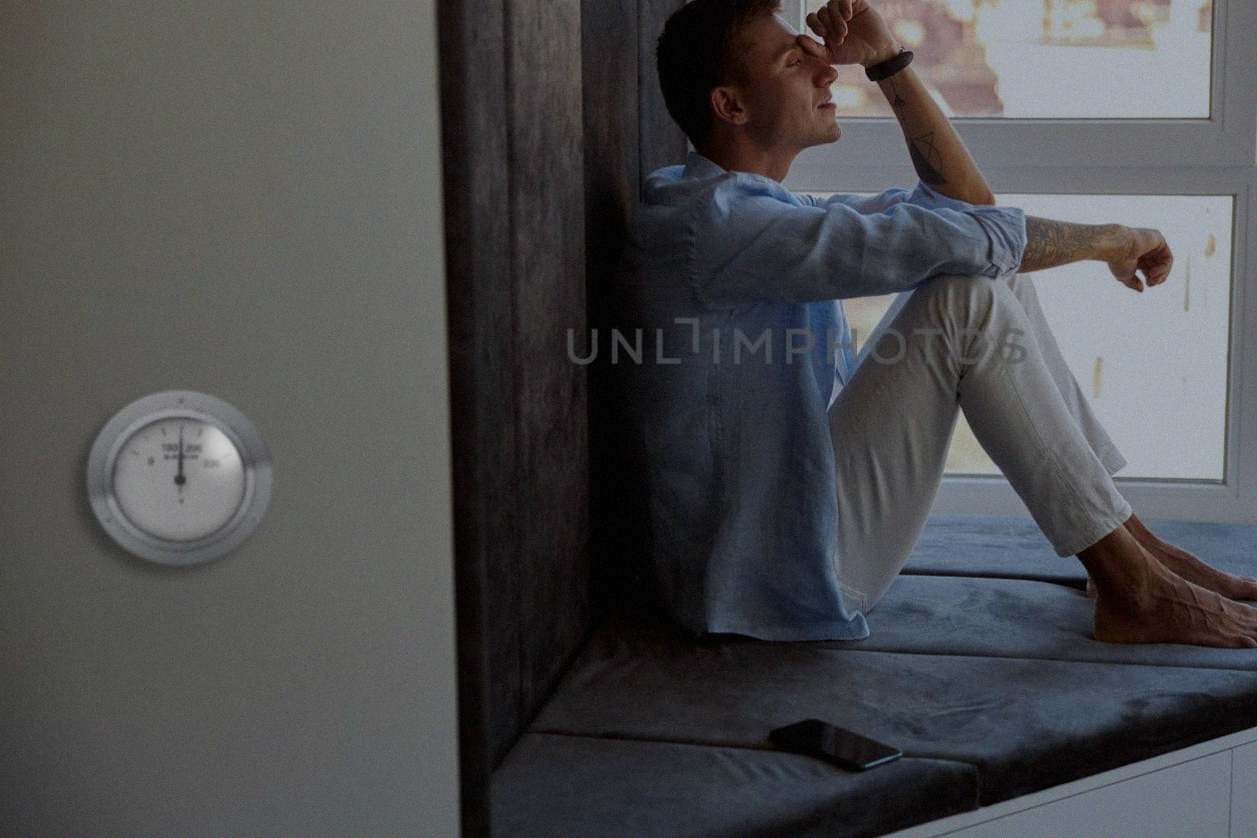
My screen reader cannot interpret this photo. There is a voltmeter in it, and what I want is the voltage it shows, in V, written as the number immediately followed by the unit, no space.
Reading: 150V
